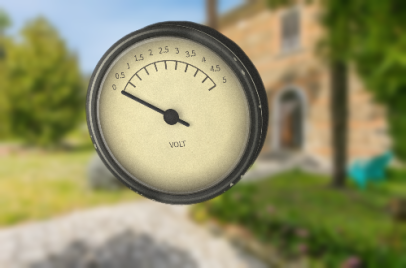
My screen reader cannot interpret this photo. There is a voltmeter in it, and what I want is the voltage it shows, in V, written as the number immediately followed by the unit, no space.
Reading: 0V
